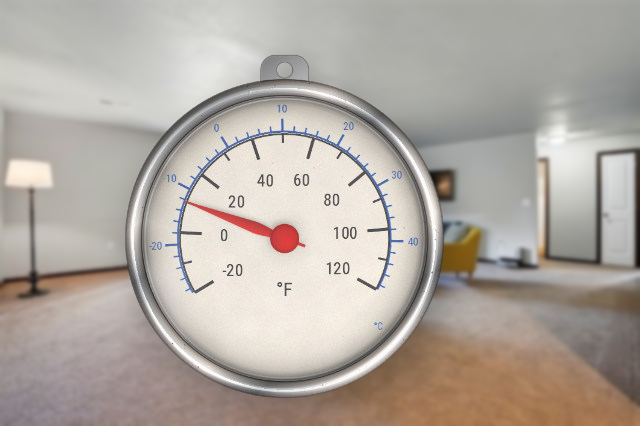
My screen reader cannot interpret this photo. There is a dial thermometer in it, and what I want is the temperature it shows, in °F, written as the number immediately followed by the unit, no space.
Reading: 10°F
